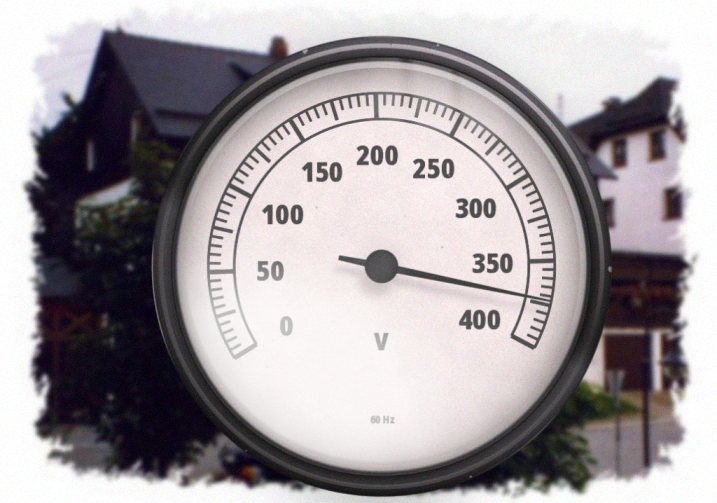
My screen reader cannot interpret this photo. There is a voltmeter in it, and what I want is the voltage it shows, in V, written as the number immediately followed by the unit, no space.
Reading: 372.5V
